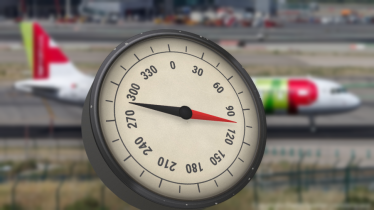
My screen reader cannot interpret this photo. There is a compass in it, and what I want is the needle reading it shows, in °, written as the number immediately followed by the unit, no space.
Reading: 105°
